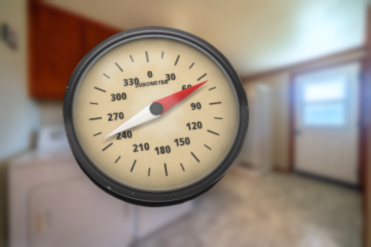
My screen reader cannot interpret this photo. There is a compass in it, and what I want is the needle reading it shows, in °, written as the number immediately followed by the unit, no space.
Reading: 67.5°
